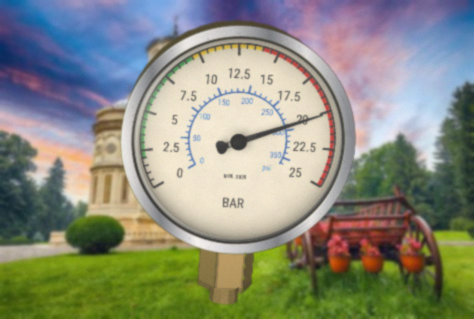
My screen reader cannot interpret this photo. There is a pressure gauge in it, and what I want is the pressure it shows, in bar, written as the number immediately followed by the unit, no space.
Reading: 20bar
